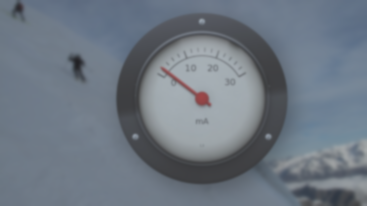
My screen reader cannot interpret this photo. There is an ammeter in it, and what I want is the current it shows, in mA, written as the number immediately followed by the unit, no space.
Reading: 2mA
